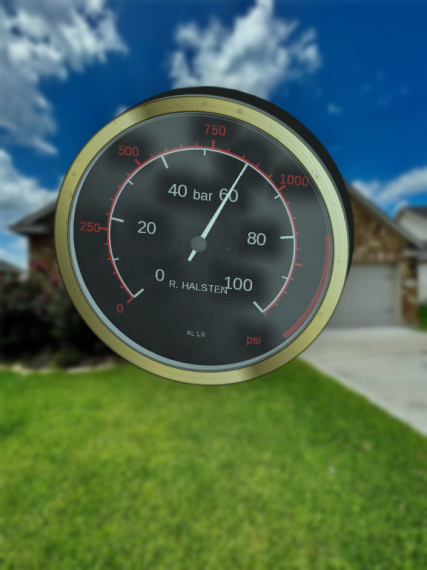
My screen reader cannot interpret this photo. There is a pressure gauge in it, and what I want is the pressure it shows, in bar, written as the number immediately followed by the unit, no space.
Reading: 60bar
